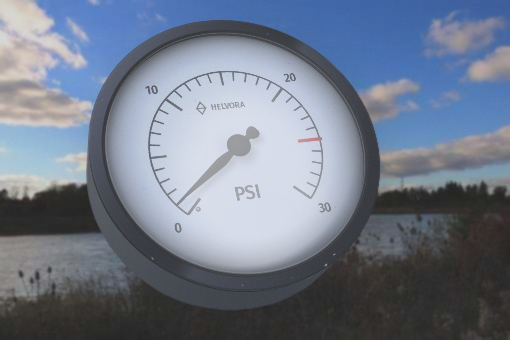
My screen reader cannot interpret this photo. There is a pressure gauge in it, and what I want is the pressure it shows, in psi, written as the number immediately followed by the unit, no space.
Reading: 1psi
